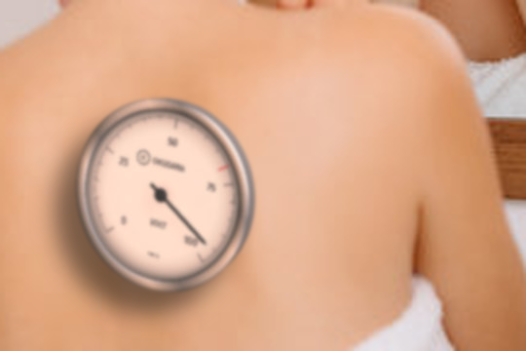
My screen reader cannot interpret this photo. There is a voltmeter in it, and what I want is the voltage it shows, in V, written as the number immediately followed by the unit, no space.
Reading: 95V
